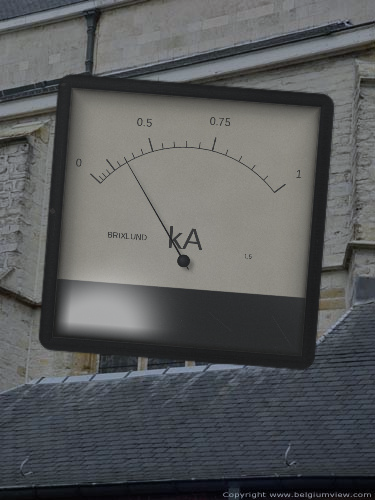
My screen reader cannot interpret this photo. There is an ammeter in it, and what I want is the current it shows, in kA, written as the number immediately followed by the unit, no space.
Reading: 0.35kA
